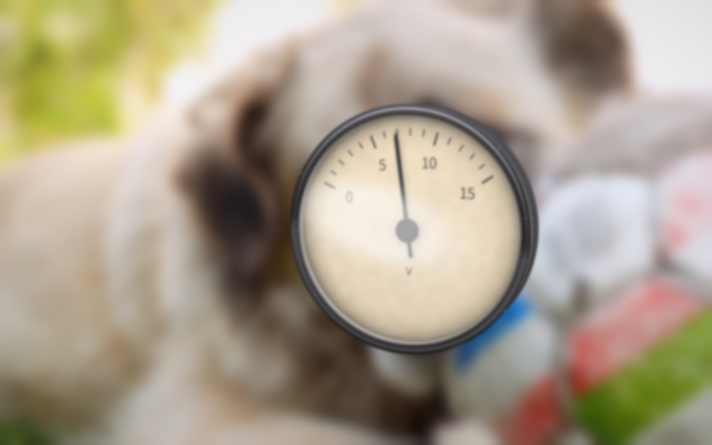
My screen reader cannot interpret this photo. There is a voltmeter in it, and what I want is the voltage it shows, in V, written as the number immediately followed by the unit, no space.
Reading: 7V
